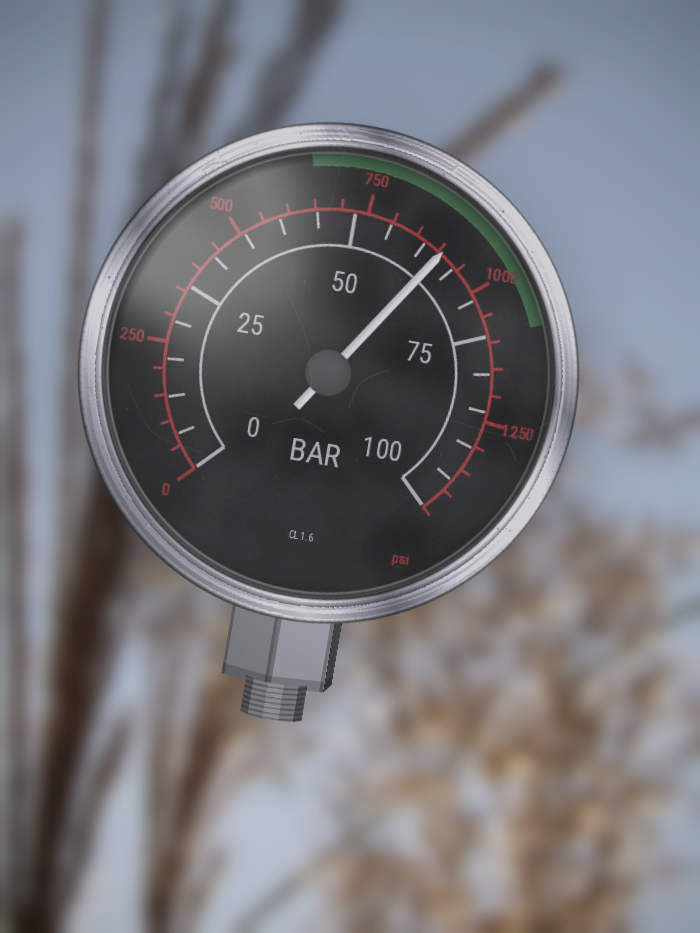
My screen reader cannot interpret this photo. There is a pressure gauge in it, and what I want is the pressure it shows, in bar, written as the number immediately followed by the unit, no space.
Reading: 62.5bar
